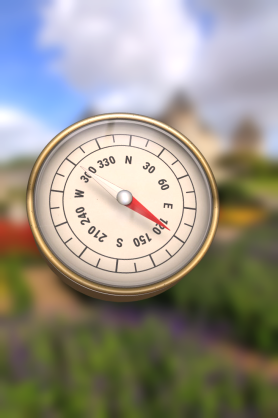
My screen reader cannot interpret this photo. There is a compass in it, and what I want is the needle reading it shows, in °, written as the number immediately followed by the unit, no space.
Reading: 120°
